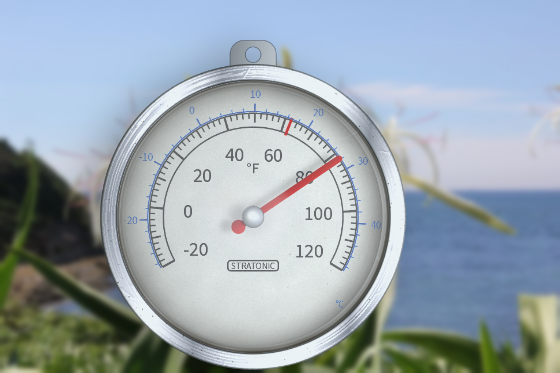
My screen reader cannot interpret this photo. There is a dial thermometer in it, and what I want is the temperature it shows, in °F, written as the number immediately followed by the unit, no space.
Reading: 82°F
